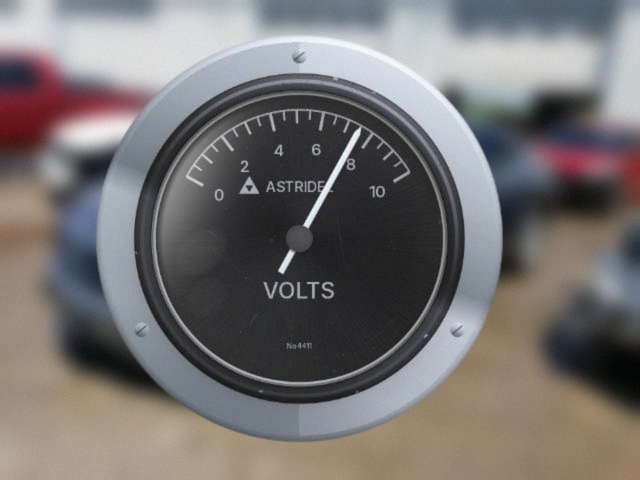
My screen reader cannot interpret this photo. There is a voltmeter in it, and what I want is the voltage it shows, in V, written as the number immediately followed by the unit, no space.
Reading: 7.5V
